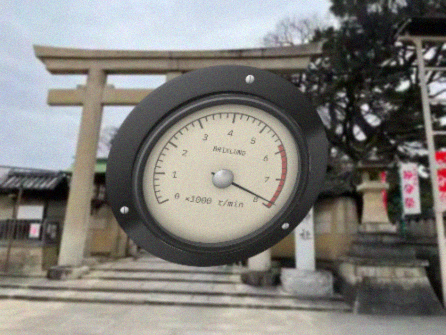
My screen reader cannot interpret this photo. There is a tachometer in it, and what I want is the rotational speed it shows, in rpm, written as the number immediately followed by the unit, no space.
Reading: 7800rpm
